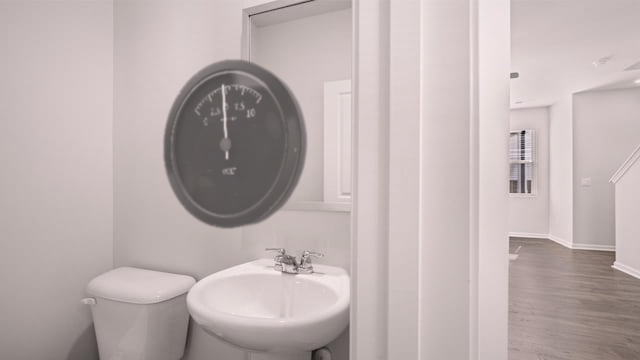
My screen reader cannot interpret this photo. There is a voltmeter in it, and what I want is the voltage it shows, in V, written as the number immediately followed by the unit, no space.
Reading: 5V
